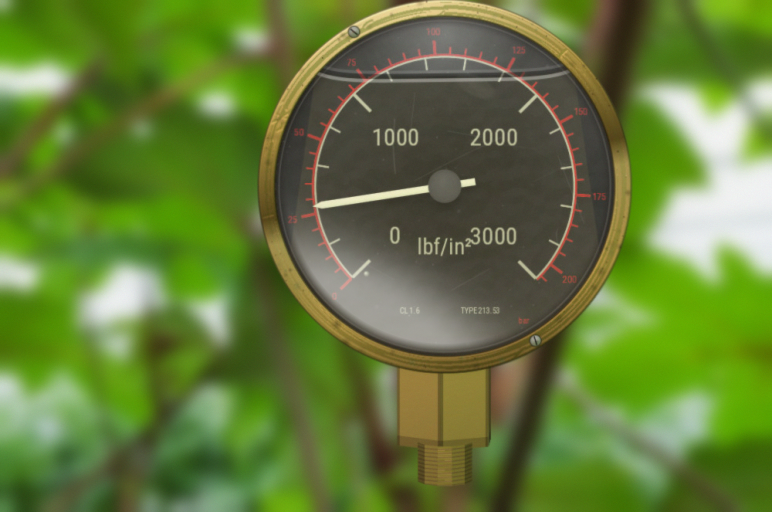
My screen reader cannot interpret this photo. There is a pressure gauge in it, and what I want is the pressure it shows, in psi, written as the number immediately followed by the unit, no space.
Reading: 400psi
